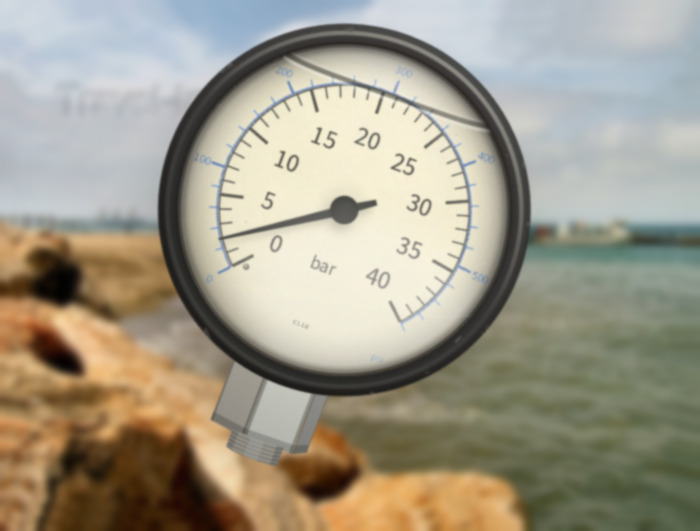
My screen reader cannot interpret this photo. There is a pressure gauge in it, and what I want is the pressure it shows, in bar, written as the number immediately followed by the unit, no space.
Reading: 2bar
